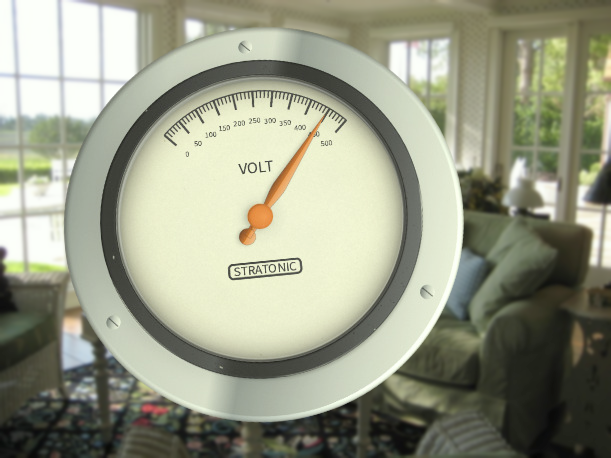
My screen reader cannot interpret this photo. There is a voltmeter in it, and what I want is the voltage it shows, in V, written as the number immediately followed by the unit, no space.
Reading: 450V
